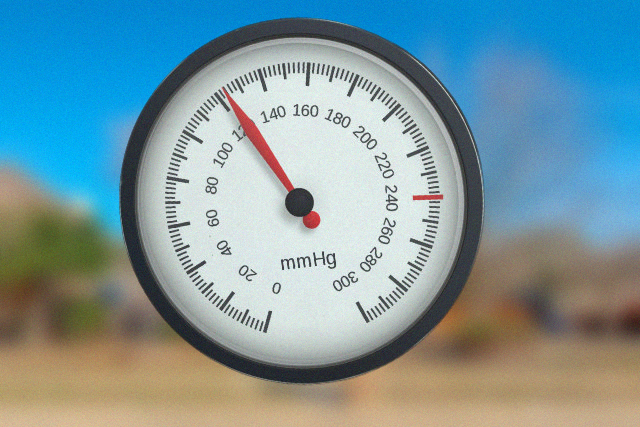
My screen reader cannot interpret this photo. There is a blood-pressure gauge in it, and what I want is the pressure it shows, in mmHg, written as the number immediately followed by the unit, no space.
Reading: 124mmHg
